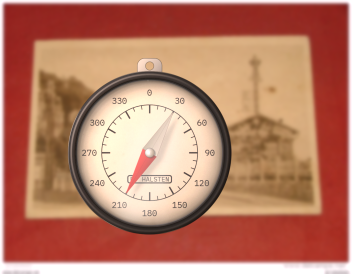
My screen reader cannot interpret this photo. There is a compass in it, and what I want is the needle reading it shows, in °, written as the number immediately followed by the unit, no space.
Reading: 210°
